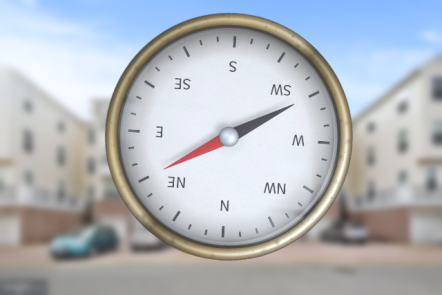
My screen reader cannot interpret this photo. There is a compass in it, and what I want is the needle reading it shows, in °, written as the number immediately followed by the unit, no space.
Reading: 60°
